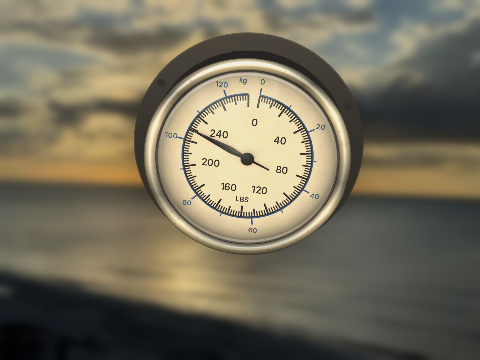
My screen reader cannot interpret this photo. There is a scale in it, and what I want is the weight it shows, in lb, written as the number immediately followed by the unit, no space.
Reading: 230lb
